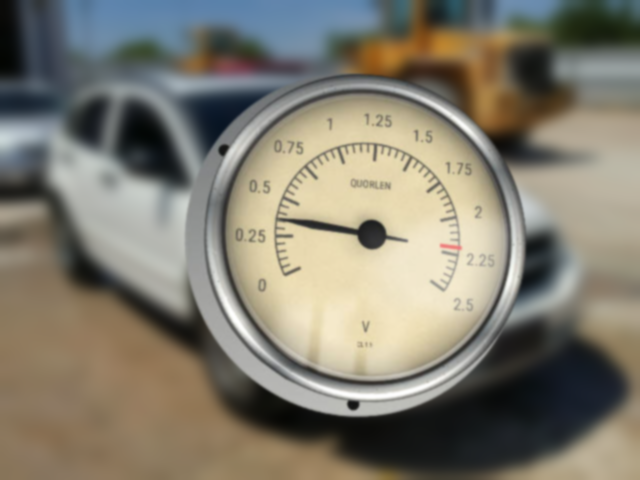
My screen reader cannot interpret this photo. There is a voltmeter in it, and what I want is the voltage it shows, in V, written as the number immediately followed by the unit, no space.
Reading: 0.35V
